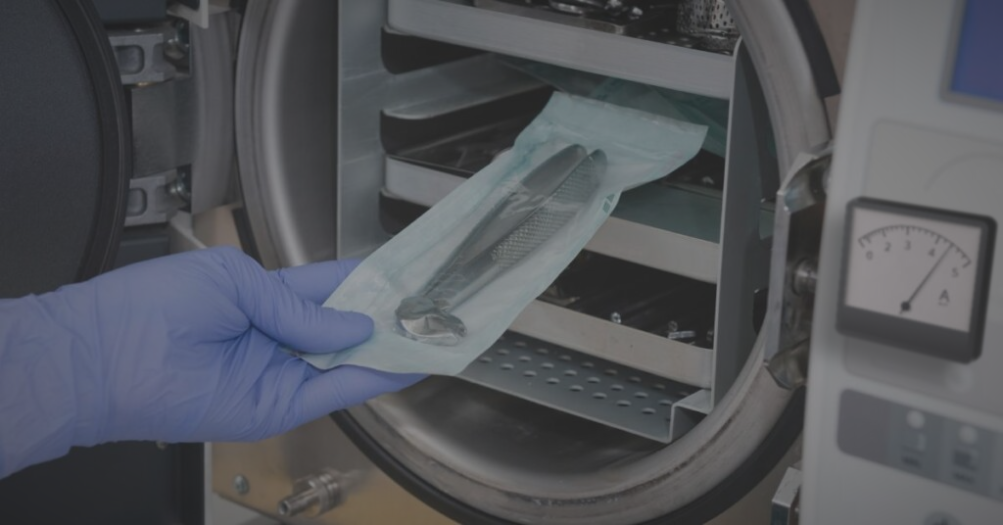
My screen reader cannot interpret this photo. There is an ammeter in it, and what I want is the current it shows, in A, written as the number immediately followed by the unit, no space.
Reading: 4.4A
